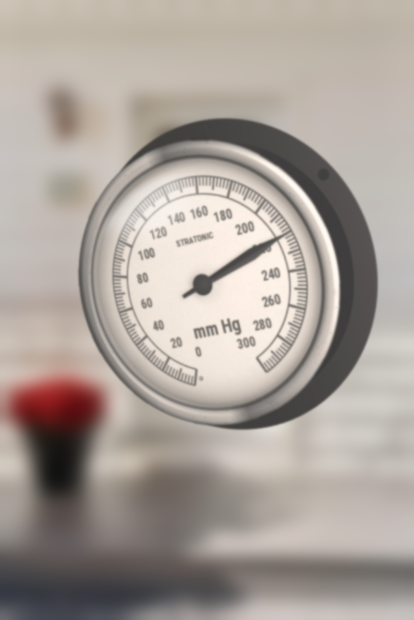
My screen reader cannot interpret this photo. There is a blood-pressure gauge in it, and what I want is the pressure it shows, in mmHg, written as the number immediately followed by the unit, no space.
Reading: 220mmHg
